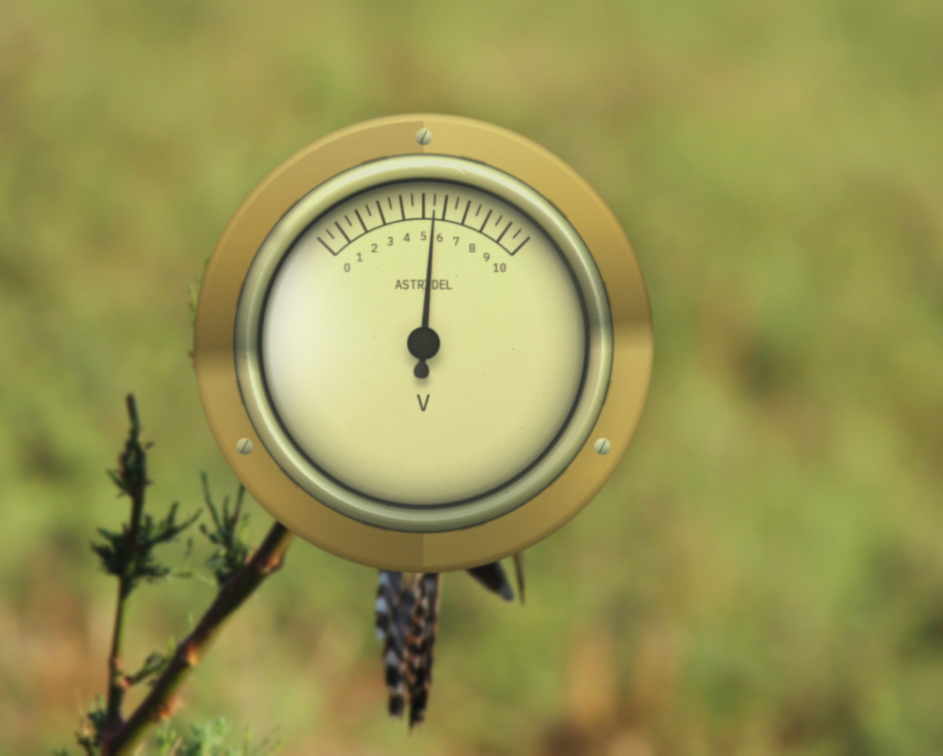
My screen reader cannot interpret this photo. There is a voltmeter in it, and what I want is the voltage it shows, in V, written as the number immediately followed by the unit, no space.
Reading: 5.5V
